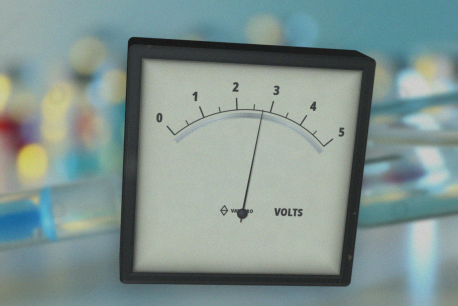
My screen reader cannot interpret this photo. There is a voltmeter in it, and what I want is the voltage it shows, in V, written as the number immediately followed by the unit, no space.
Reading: 2.75V
